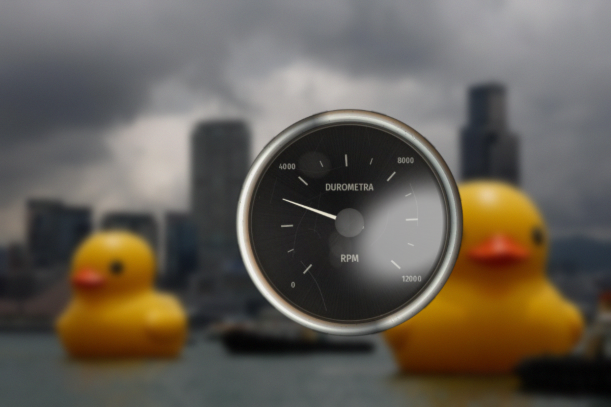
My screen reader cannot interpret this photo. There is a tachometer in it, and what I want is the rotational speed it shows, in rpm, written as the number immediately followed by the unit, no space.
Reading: 3000rpm
